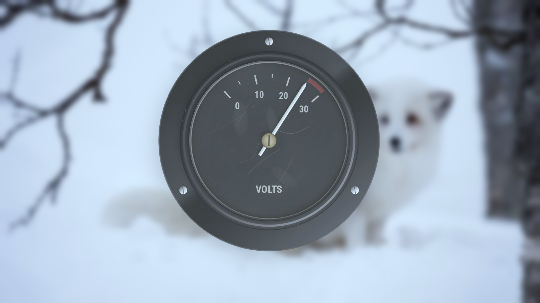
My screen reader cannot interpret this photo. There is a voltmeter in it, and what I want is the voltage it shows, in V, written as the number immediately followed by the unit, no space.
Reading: 25V
